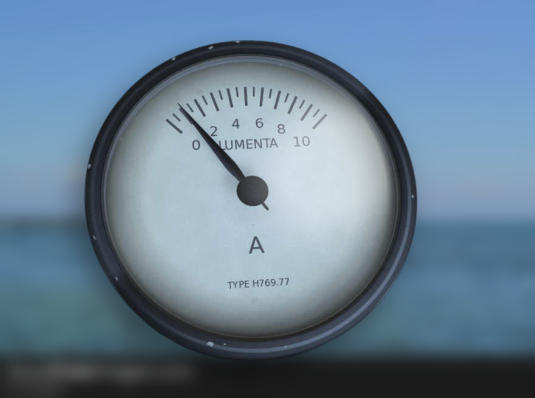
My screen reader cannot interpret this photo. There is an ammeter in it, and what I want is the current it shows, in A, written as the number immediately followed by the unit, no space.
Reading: 1A
